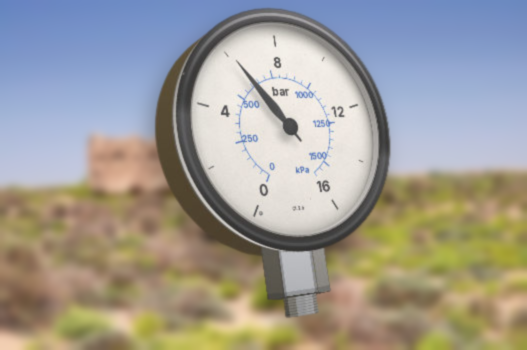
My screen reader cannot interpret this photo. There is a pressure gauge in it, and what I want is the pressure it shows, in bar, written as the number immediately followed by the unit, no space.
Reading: 6bar
